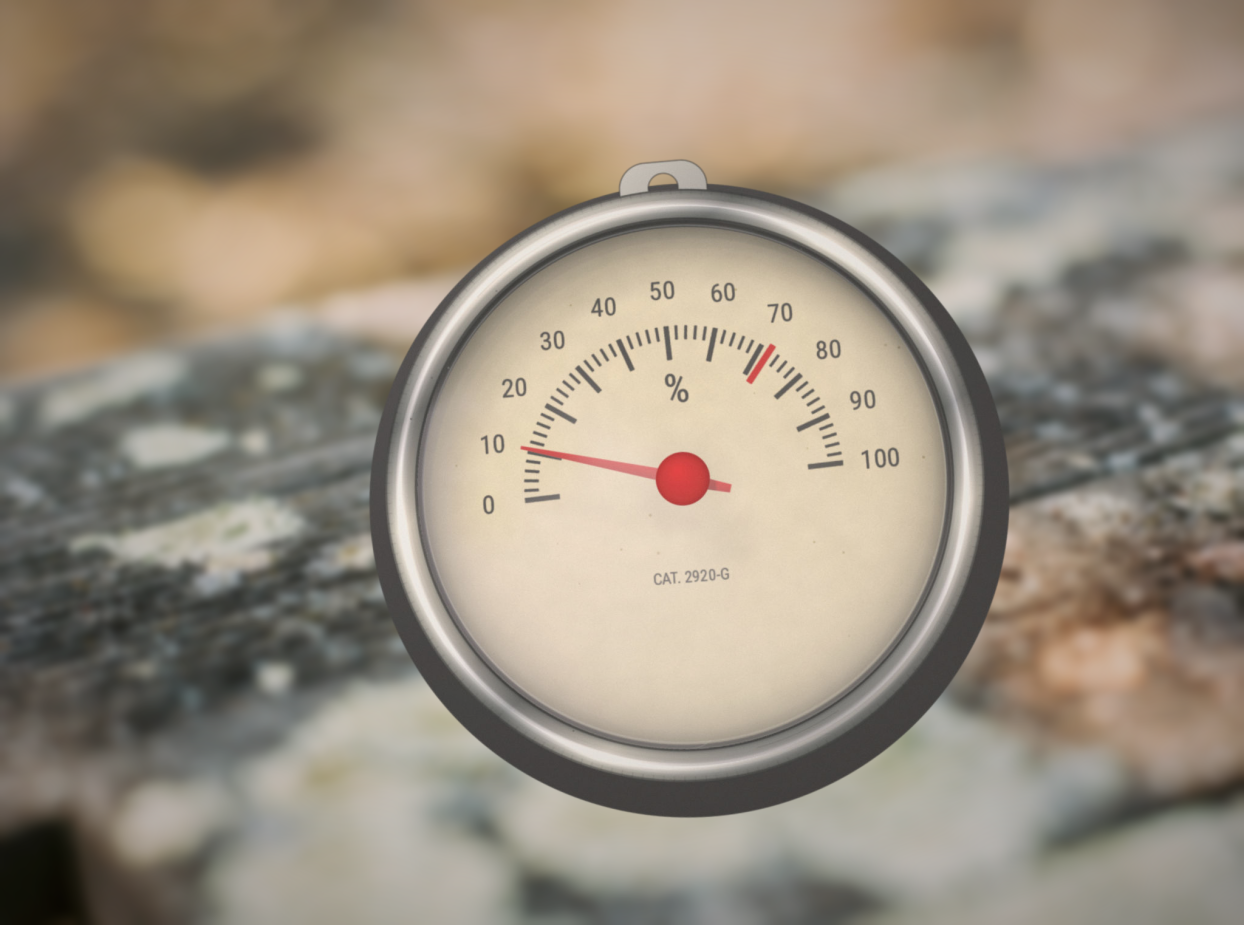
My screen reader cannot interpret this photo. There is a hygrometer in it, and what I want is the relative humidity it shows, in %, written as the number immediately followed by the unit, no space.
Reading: 10%
